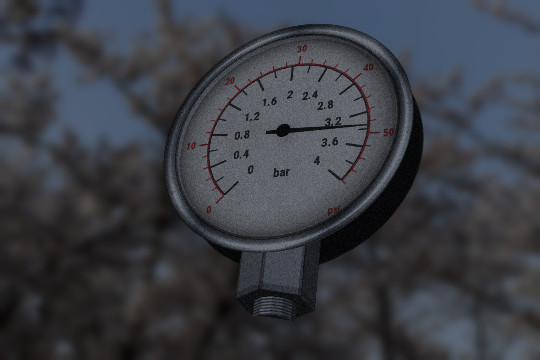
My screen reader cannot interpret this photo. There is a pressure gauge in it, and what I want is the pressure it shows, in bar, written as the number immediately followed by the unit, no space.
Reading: 3.4bar
